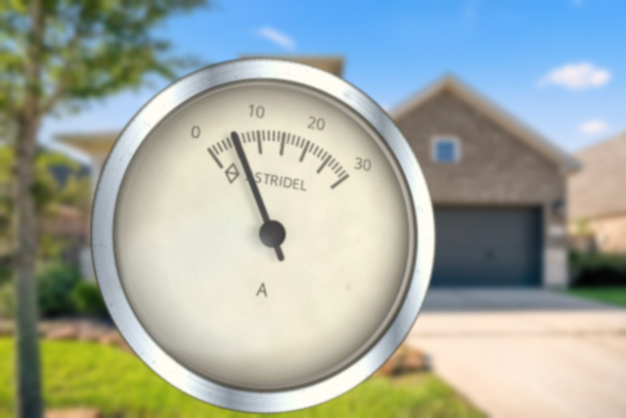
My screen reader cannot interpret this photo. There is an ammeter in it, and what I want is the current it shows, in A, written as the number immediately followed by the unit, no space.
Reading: 5A
